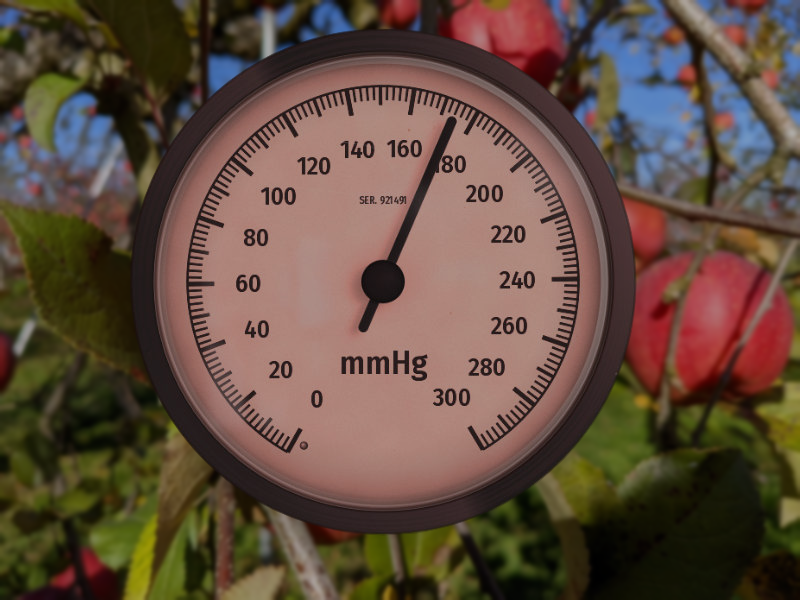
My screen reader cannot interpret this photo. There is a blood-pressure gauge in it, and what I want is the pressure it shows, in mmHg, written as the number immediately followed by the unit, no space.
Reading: 174mmHg
